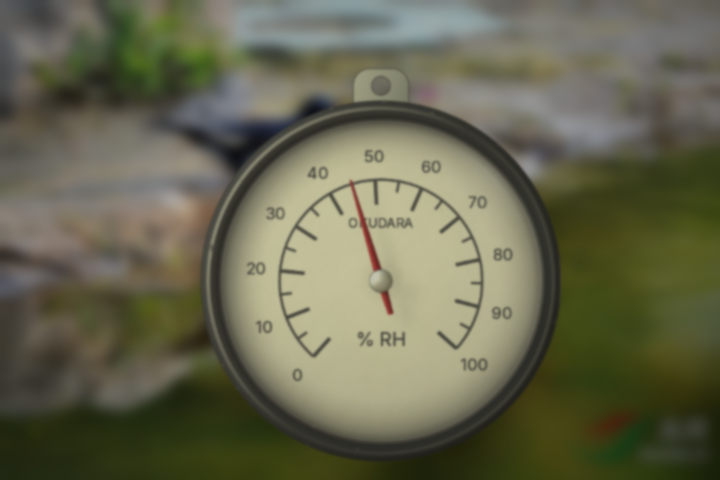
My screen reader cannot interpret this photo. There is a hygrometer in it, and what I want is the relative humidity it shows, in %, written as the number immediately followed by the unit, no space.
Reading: 45%
